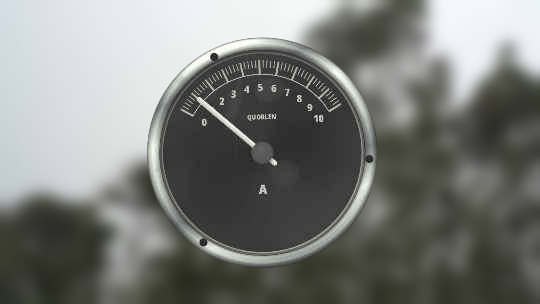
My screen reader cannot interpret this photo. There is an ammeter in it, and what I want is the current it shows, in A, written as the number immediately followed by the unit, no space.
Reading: 1A
